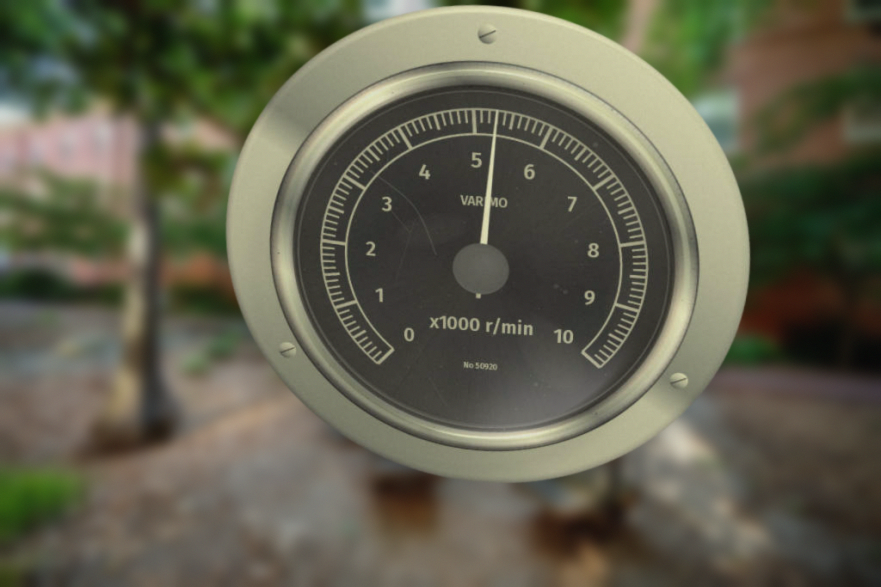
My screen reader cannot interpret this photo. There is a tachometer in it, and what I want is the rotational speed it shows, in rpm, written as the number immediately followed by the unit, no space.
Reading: 5300rpm
